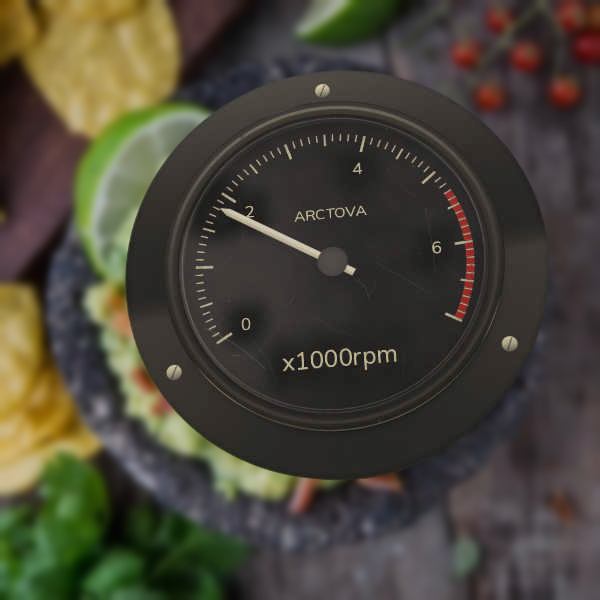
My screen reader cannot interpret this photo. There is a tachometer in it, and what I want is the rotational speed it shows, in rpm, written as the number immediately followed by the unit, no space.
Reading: 1800rpm
